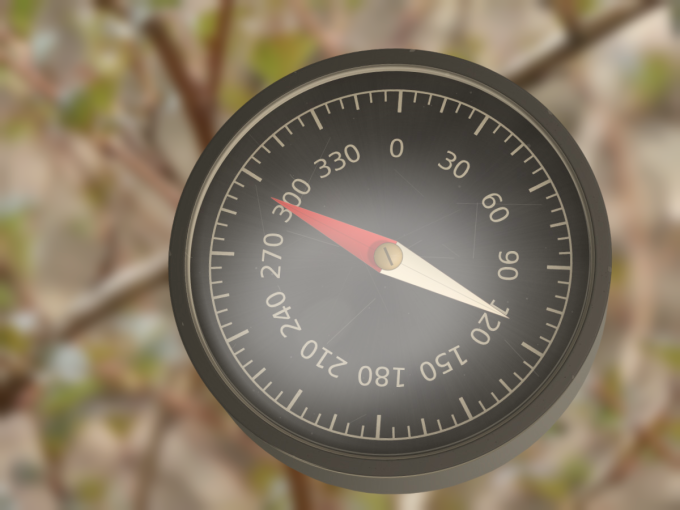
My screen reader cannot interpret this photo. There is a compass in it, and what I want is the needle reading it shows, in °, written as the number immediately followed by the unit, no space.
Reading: 295°
